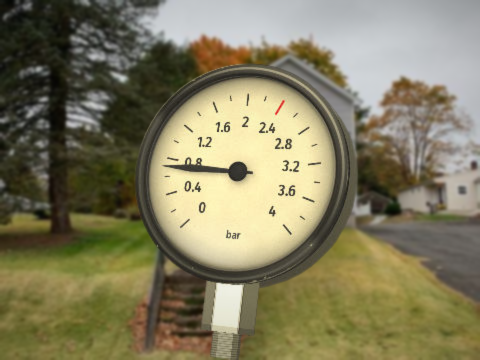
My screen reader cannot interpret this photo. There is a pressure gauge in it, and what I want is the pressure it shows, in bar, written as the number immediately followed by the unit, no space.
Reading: 0.7bar
